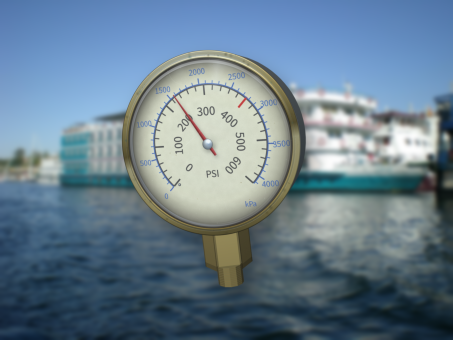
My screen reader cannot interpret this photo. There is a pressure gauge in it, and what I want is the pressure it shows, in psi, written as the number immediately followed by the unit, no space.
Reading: 230psi
